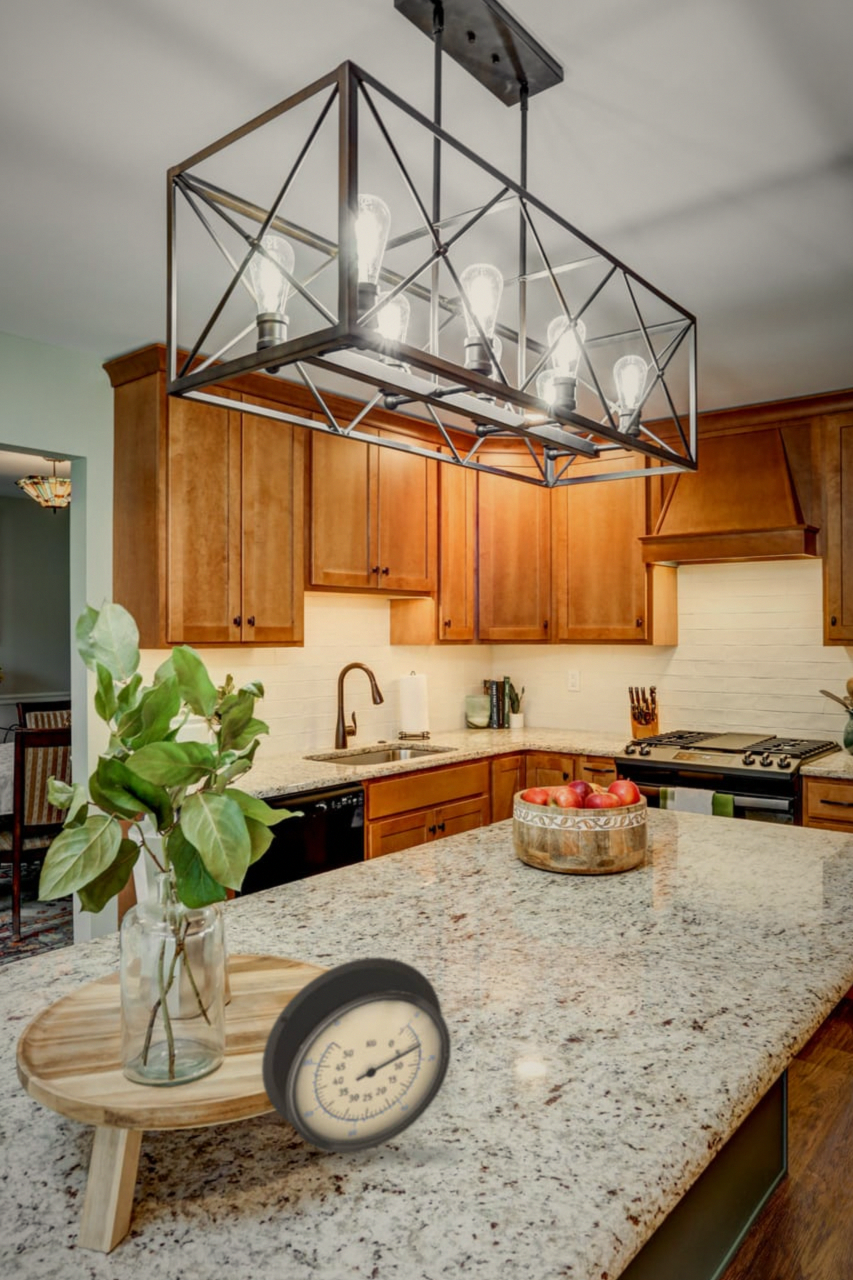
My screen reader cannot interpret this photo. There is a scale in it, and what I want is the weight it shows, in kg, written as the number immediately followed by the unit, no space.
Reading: 5kg
